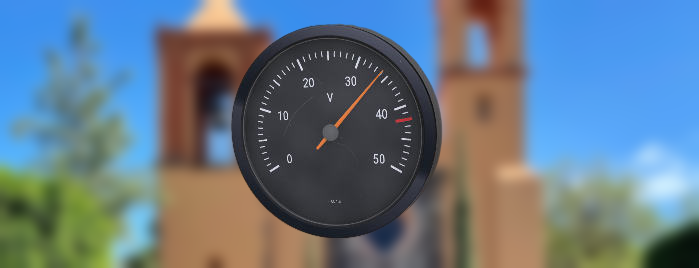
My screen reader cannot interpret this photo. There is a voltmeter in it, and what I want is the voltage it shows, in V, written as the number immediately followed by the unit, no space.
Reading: 34V
